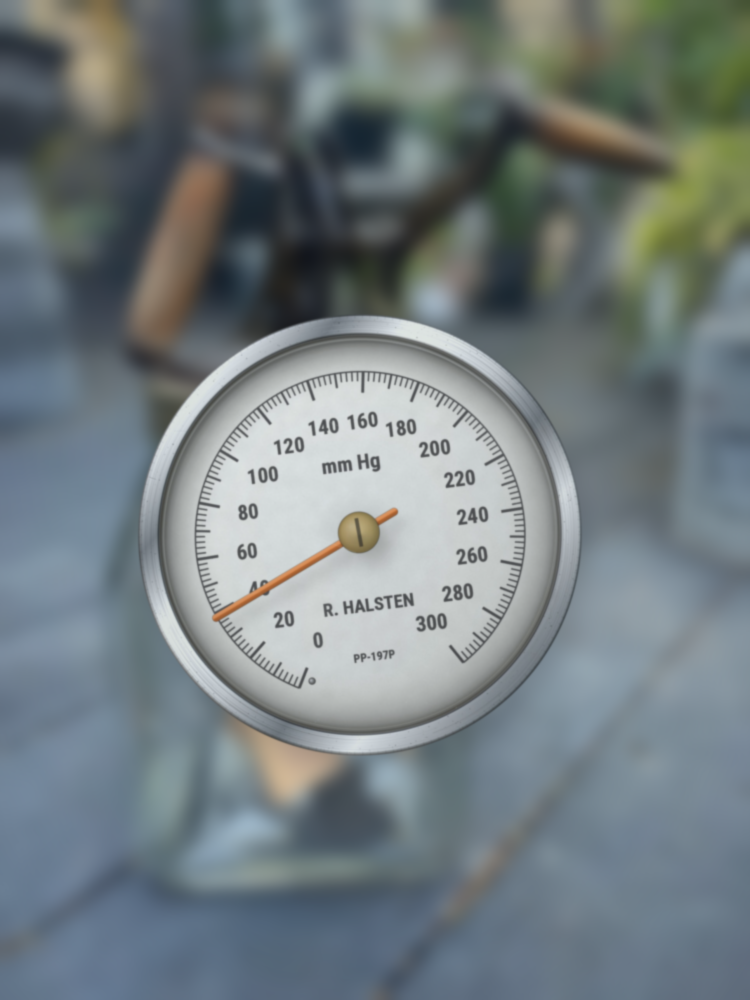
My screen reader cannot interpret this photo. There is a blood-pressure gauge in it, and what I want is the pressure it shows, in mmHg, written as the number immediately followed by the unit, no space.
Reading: 38mmHg
